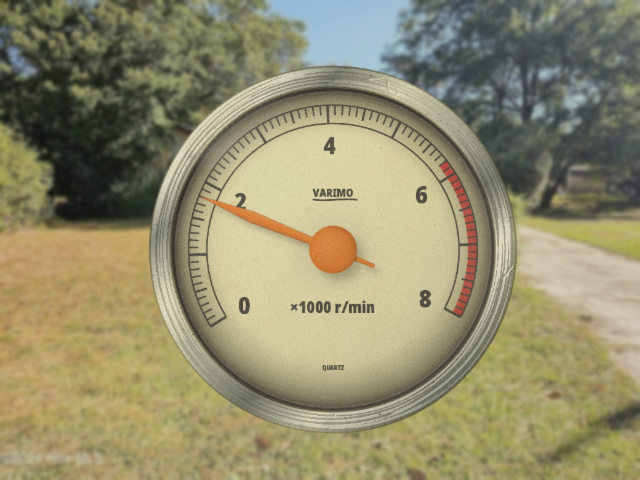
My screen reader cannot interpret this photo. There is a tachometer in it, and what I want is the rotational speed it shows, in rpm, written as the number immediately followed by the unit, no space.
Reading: 1800rpm
